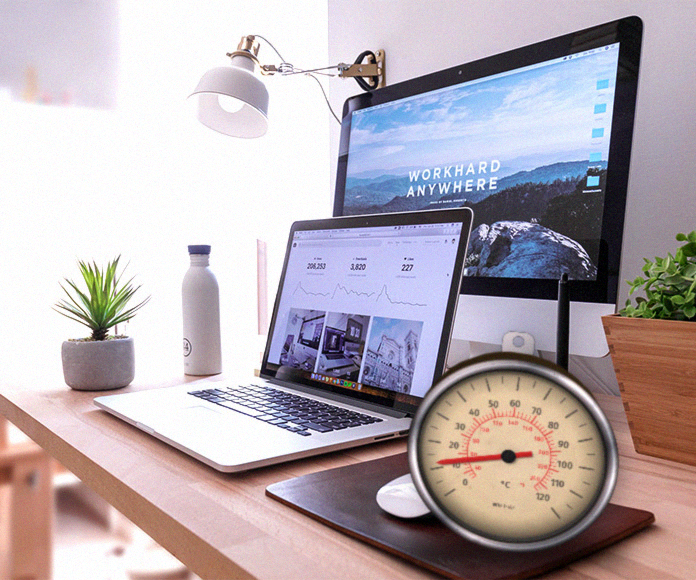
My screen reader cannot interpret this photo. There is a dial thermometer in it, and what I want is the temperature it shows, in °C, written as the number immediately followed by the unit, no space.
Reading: 12.5°C
